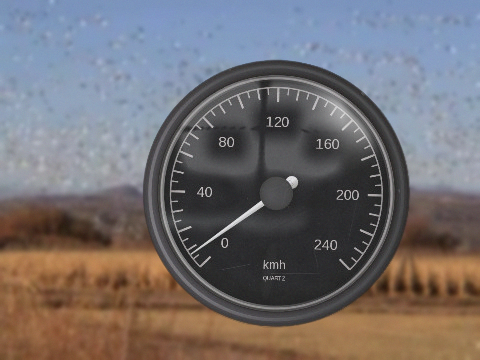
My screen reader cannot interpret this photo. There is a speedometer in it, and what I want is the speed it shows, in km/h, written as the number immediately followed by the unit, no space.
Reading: 7.5km/h
